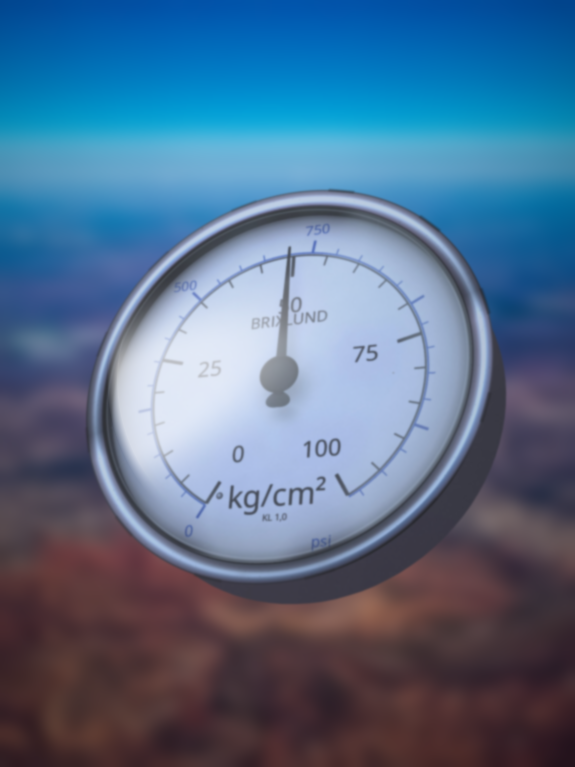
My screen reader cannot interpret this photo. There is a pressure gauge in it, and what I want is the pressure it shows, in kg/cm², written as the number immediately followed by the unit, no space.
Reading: 50kg/cm²
